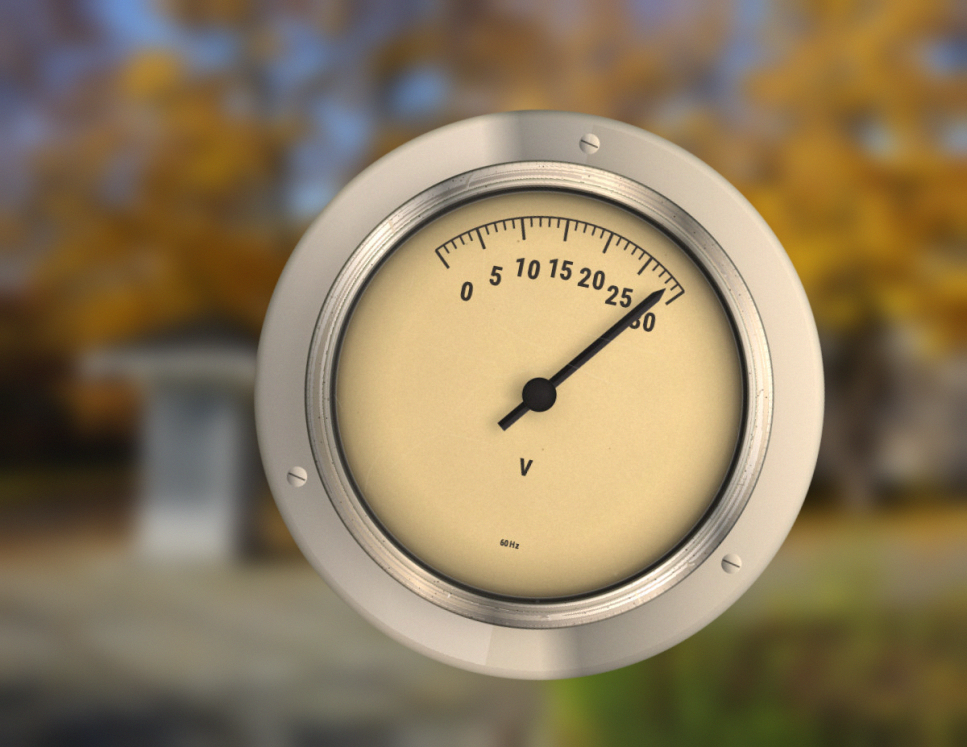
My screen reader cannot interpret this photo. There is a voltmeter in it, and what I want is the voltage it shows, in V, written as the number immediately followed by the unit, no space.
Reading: 28.5V
